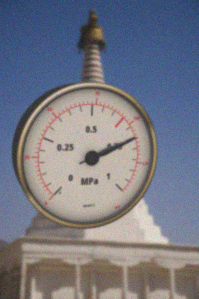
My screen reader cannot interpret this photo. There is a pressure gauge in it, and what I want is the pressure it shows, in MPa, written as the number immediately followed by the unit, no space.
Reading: 0.75MPa
